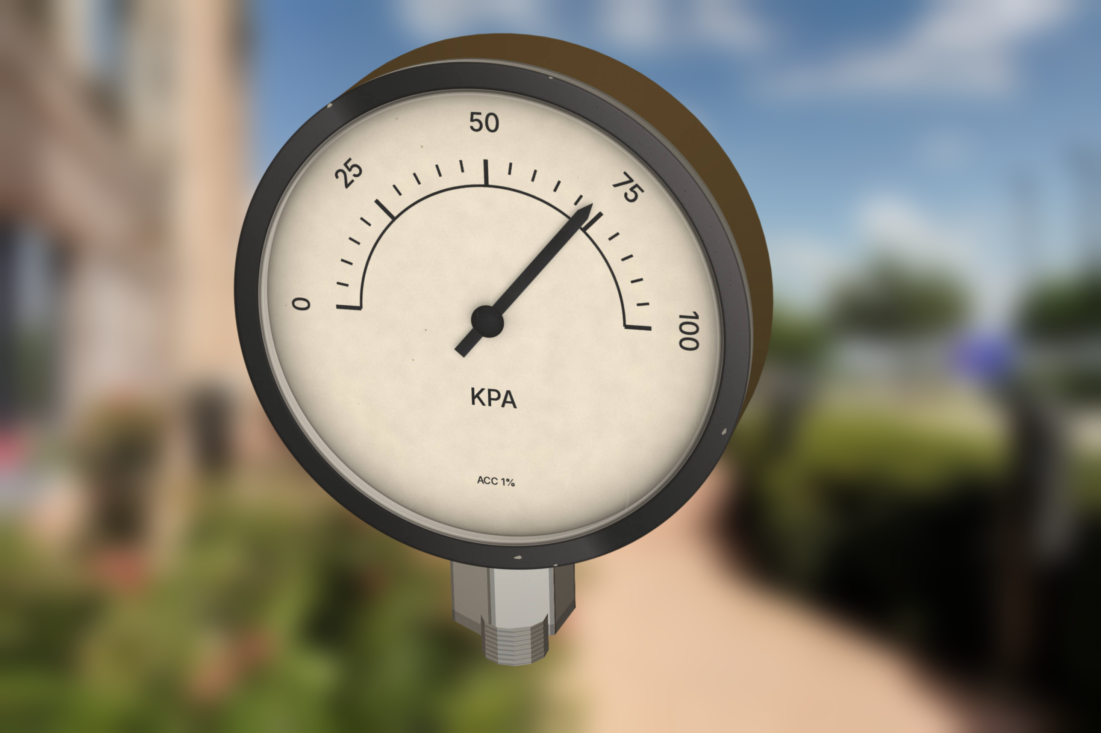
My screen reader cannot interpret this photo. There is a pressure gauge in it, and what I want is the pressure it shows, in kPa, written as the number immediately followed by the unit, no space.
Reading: 72.5kPa
